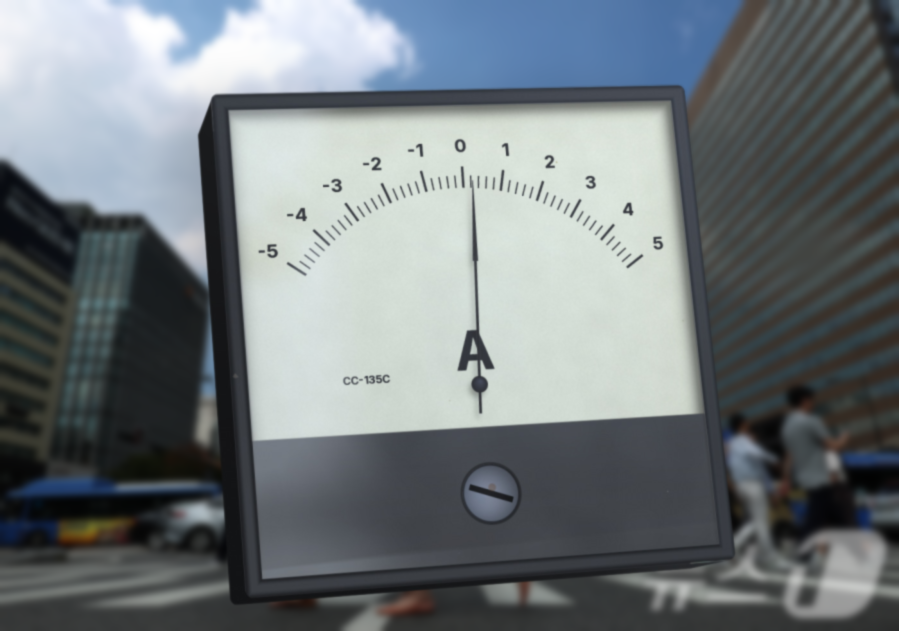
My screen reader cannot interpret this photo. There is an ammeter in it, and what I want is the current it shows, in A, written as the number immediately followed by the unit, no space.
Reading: 0.2A
